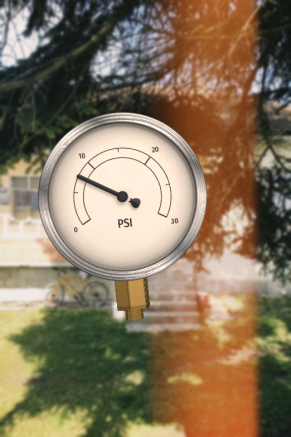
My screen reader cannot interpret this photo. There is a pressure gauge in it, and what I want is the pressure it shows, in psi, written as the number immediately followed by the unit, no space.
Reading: 7.5psi
